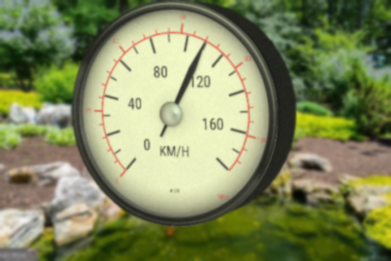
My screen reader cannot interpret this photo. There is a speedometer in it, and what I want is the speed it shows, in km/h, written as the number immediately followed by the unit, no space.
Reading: 110km/h
